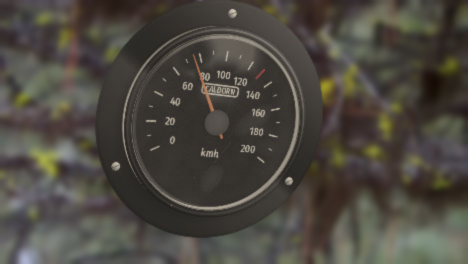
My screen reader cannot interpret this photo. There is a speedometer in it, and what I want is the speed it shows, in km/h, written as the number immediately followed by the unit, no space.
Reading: 75km/h
